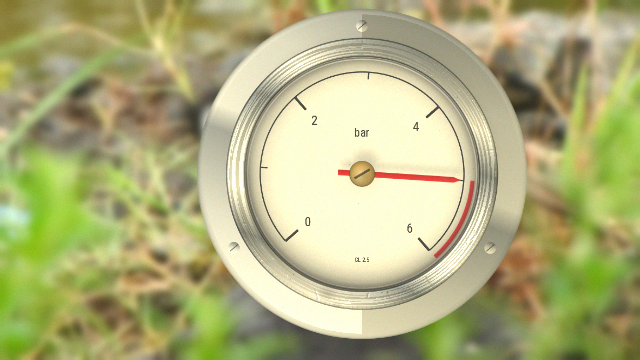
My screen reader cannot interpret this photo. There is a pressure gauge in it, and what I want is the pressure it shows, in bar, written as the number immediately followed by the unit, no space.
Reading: 5bar
